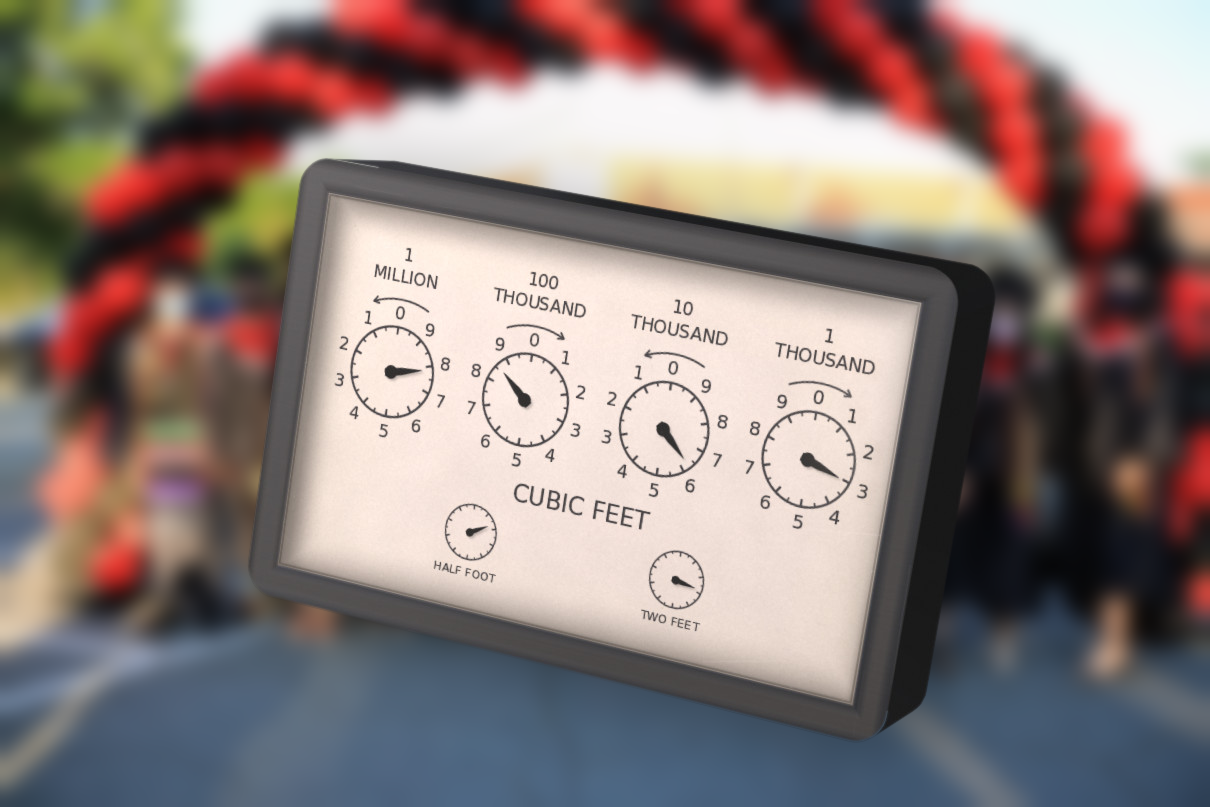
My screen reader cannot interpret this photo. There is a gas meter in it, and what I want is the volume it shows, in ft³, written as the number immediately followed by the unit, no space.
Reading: 786300ft³
